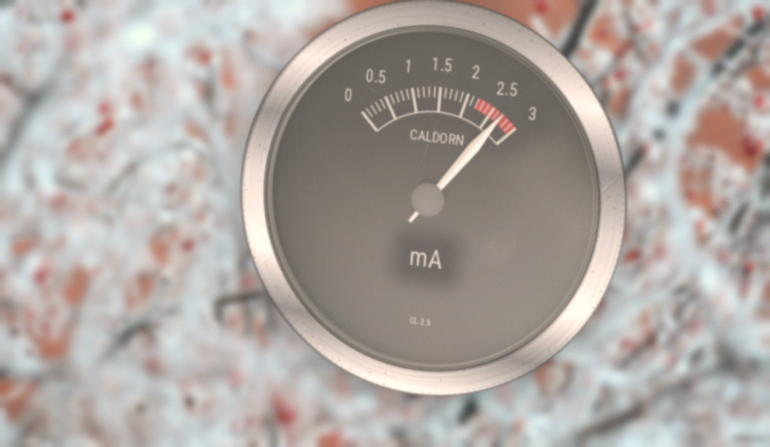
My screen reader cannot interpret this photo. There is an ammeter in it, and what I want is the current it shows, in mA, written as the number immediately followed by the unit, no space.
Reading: 2.7mA
